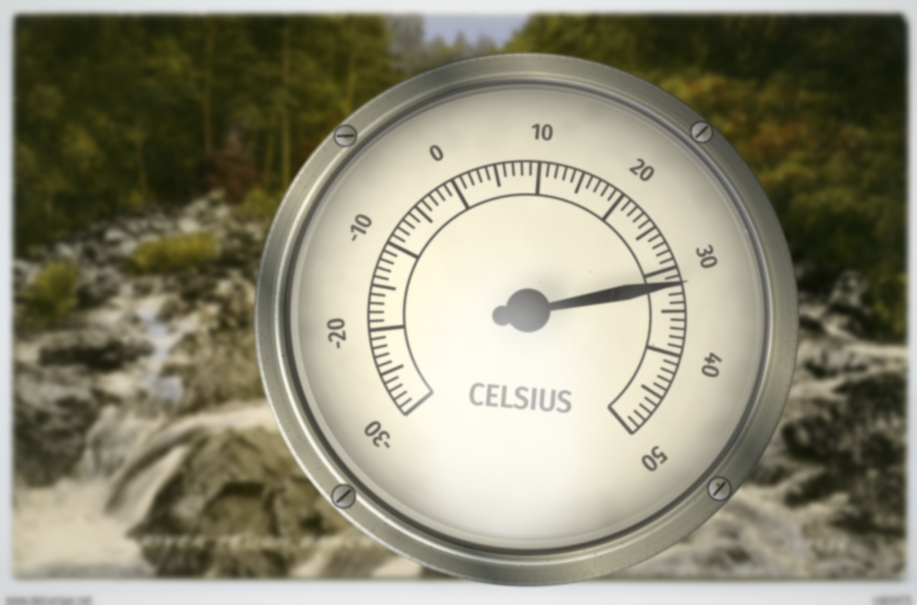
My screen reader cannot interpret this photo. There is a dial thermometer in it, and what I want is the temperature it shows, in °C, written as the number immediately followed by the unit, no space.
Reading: 32°C
